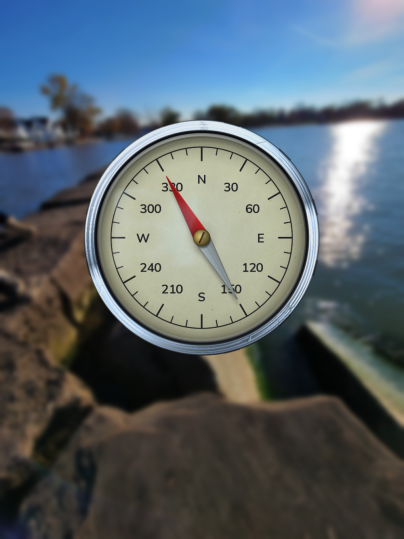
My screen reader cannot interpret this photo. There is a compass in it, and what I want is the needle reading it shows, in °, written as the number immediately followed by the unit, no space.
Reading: 330°
